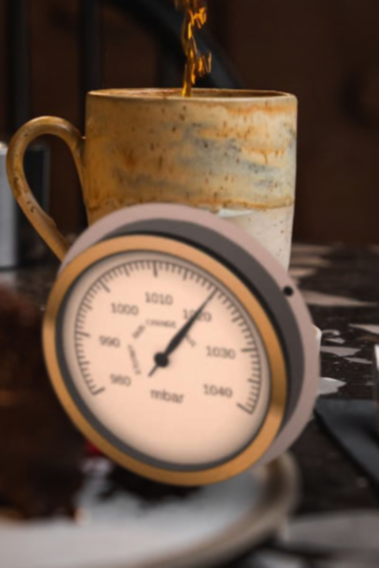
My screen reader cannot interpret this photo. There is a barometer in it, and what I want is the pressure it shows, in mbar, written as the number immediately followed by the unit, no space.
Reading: 1020mbar
